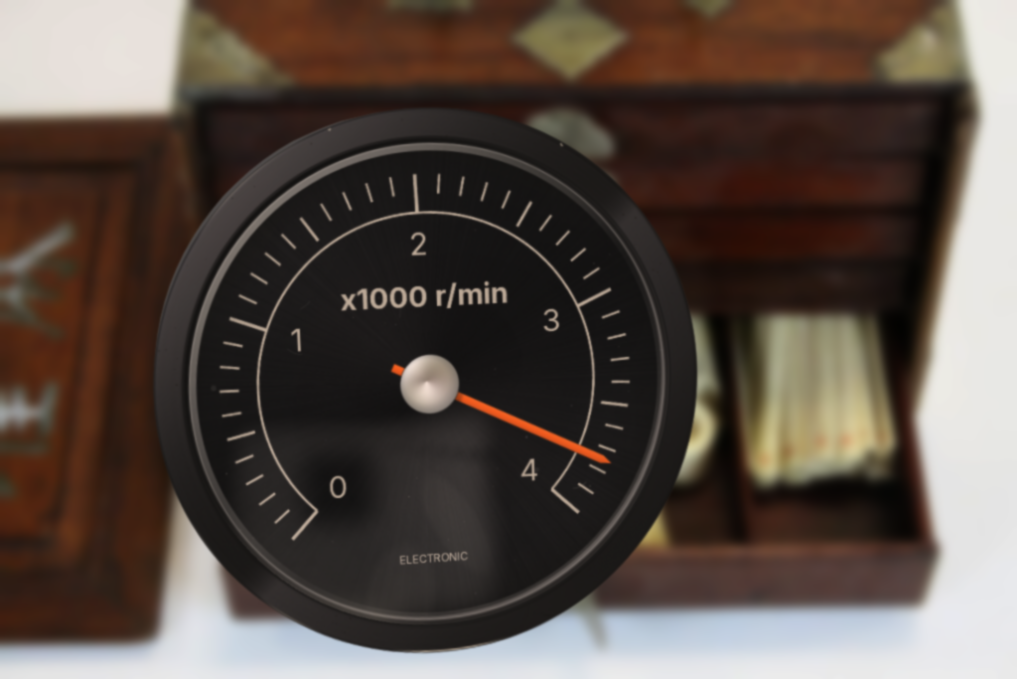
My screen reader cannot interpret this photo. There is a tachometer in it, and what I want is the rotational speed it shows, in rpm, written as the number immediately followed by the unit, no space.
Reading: 3750rpm
